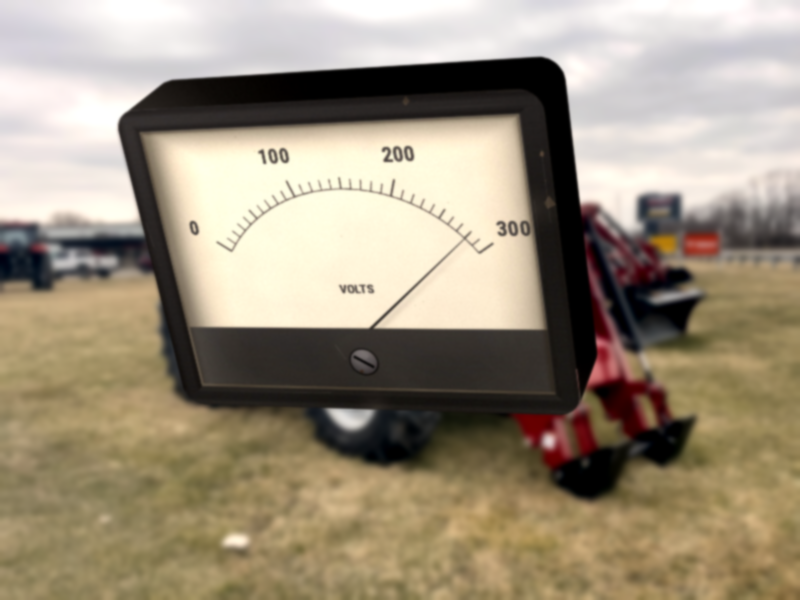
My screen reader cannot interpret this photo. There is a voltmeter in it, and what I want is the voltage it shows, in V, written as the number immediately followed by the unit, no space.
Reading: 280V
